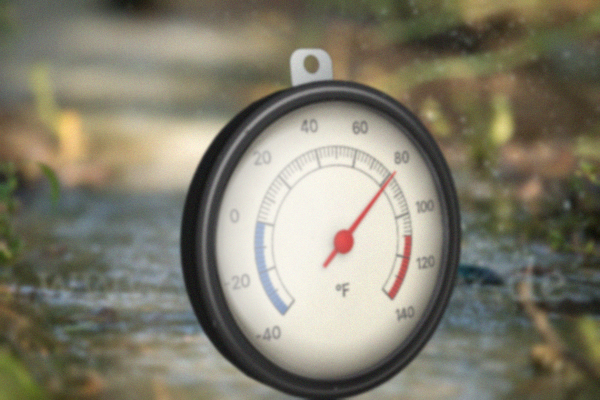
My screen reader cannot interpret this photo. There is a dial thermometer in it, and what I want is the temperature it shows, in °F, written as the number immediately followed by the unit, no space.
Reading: 80°F
